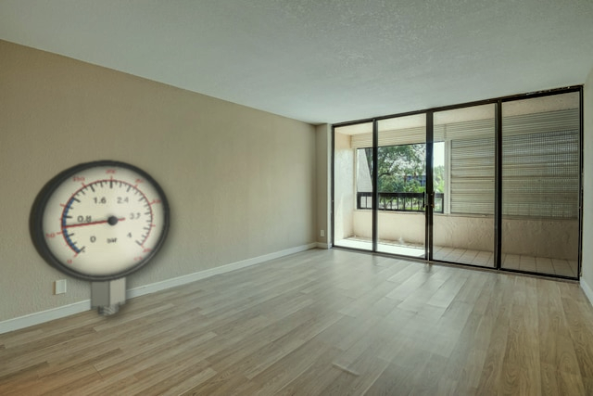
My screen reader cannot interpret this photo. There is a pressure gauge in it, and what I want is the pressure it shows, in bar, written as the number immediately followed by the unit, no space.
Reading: 0.6bar
